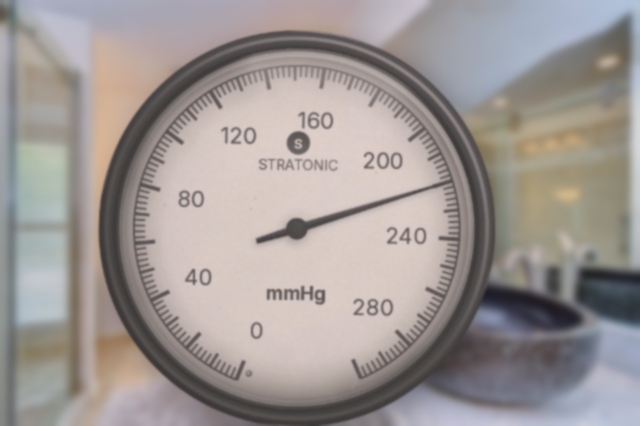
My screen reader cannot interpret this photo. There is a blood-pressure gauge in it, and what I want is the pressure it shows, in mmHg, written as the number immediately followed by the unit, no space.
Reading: 220mmHg
